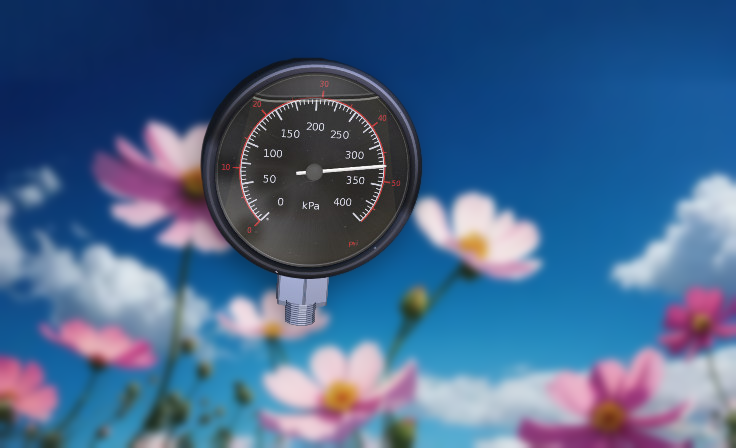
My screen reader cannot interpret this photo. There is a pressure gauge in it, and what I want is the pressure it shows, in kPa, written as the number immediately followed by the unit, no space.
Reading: 325kPa
